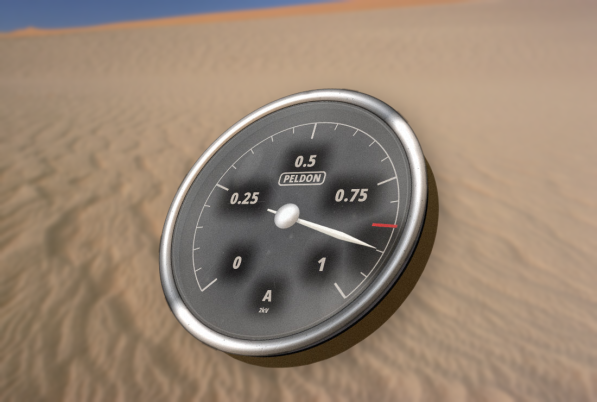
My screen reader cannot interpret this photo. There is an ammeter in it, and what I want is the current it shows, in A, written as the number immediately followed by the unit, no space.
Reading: 0.9A
